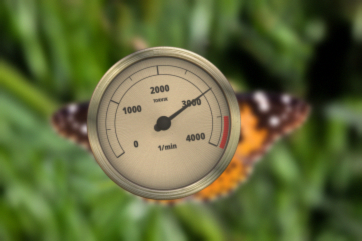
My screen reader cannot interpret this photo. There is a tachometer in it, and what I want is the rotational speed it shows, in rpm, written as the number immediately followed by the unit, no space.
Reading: 3000rpm
